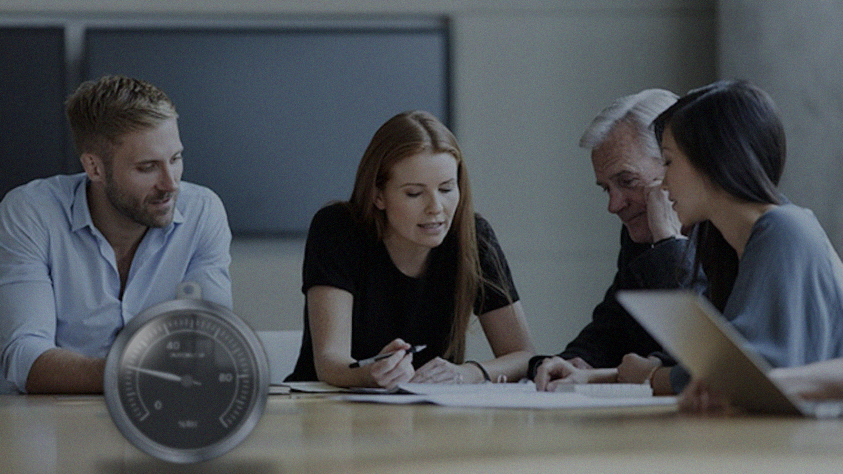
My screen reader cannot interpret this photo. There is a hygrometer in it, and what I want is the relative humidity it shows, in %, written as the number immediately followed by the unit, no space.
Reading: 20%
